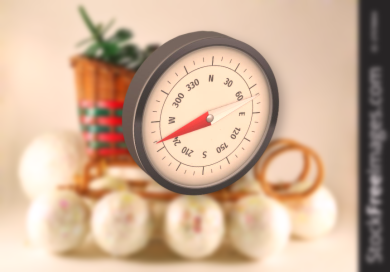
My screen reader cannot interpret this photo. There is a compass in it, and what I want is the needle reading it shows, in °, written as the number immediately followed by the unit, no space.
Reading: 250°
